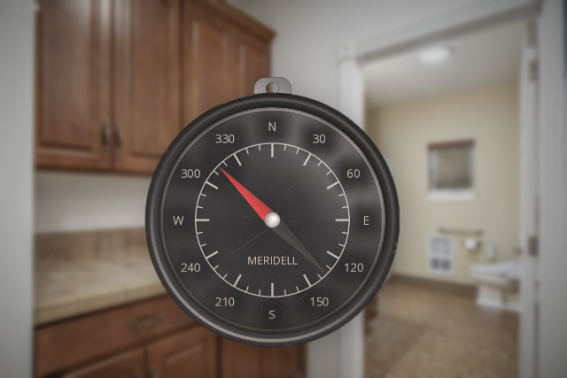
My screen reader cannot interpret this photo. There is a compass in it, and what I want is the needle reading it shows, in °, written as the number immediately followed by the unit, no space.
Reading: 315°
